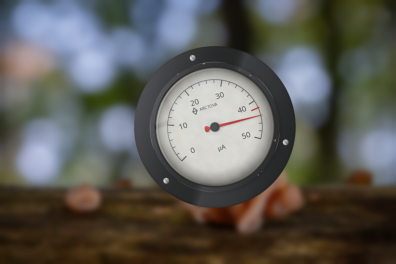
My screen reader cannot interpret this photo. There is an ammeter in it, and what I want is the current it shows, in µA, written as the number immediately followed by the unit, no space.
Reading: 44µA
